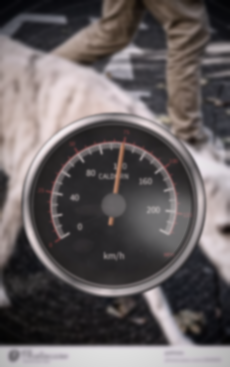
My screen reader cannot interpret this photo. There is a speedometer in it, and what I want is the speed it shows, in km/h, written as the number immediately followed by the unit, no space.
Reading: 120km/h
